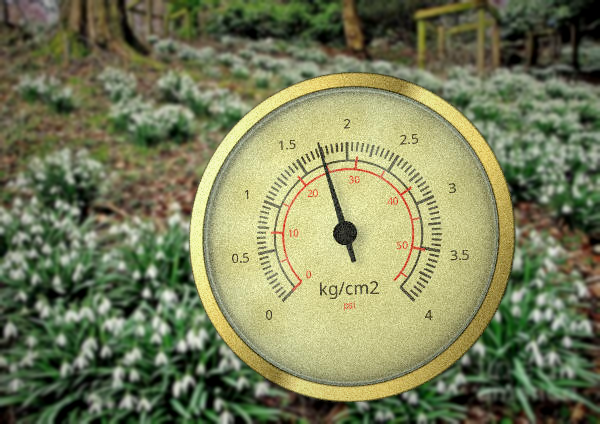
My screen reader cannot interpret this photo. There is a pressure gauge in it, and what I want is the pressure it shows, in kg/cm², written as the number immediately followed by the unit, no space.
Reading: 1.75kg/cm²
